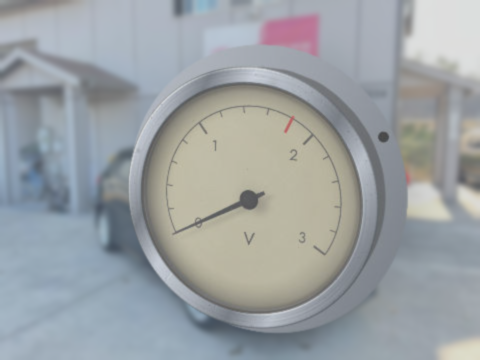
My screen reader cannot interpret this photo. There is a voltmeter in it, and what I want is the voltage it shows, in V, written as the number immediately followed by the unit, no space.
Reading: 0V
